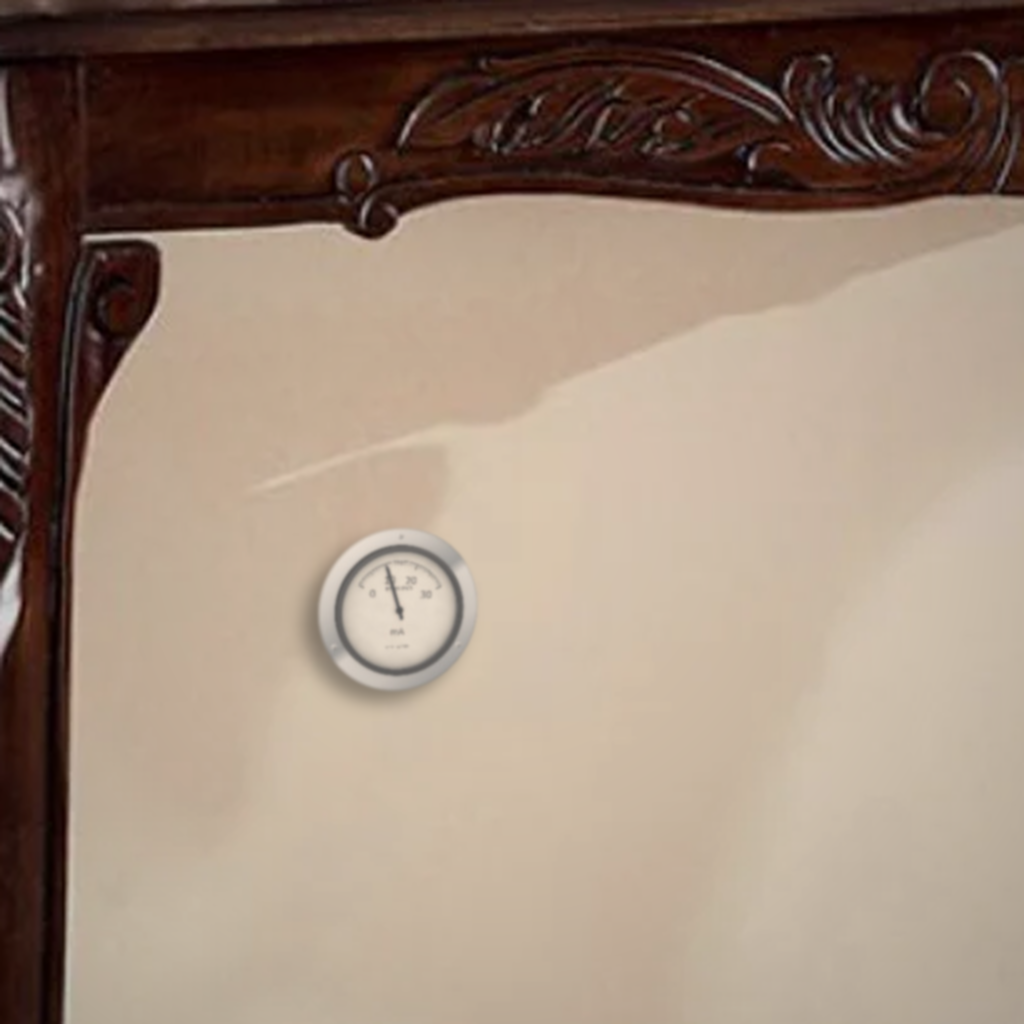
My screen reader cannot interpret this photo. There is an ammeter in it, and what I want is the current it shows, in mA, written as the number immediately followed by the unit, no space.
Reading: 10mA
